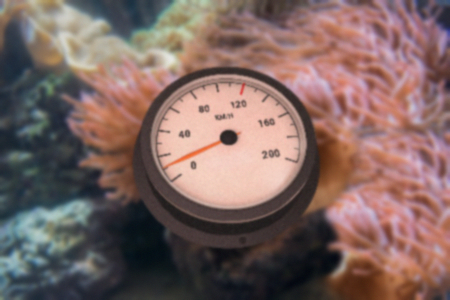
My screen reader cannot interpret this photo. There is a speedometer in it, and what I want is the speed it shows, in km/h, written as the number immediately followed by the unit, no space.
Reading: 10km/h
